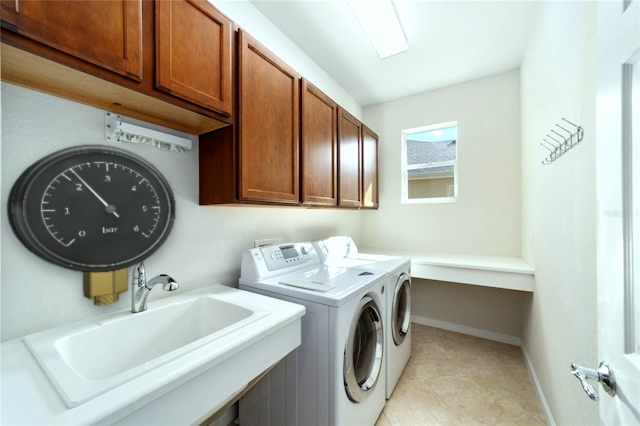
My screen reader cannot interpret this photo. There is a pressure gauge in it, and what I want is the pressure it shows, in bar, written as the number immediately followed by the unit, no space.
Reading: 2.2bar
